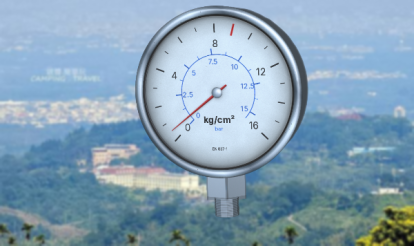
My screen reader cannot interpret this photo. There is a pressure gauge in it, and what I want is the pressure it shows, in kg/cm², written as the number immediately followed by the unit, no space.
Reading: 0.5kg/cm²
